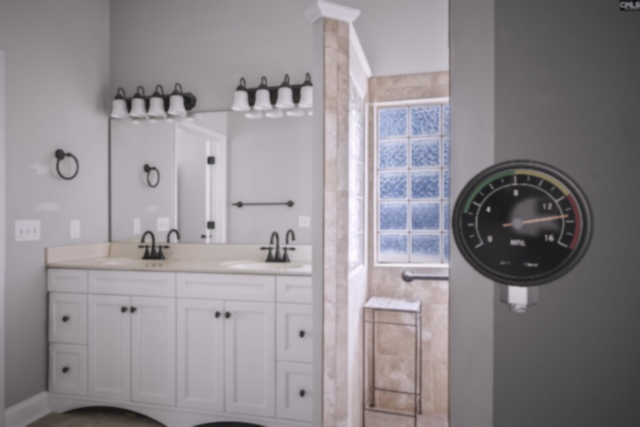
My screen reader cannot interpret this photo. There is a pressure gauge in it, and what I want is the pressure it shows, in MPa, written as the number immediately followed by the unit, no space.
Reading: 13.5MPa
